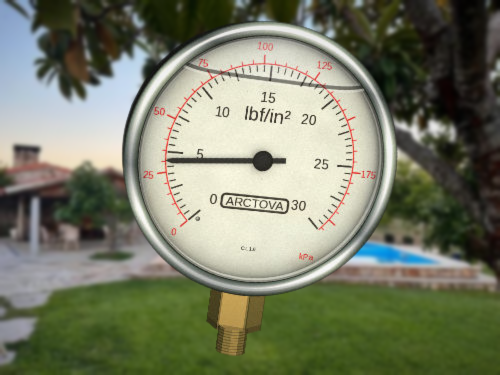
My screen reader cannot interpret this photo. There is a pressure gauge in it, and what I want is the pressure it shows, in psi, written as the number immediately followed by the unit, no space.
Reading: 4.5psi
